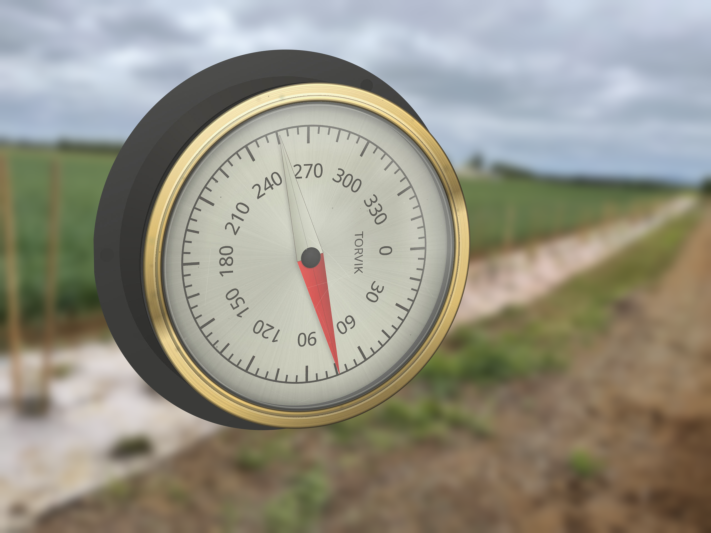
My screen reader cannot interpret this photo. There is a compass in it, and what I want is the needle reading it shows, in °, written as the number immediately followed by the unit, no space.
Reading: 75°
